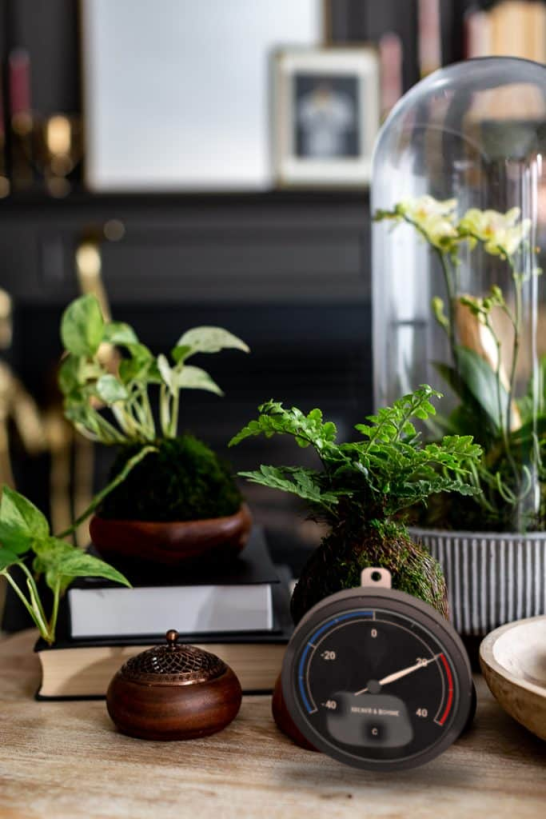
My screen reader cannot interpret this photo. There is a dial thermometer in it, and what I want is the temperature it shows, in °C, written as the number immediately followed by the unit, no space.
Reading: 20°C
